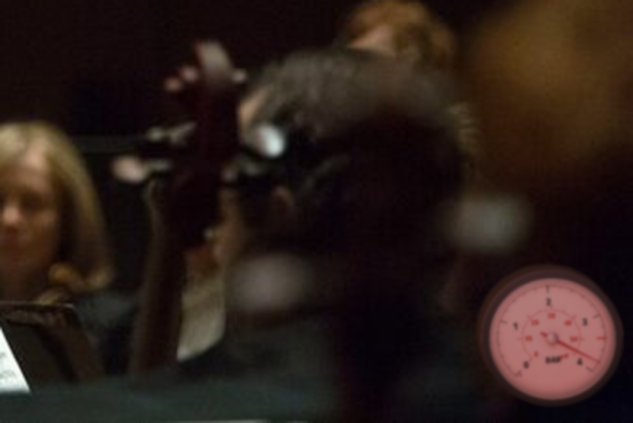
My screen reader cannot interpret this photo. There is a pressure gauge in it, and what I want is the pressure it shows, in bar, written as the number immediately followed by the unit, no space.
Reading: 3.8bar
